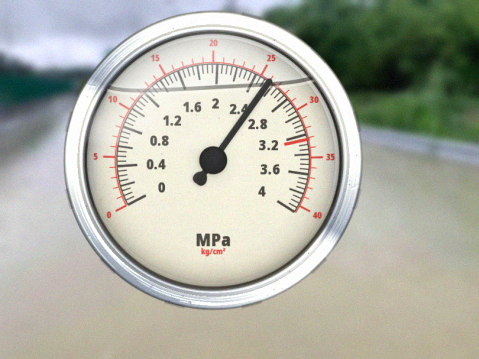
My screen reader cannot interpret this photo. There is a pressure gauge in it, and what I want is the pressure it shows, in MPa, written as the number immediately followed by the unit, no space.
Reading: 2.55MPa
